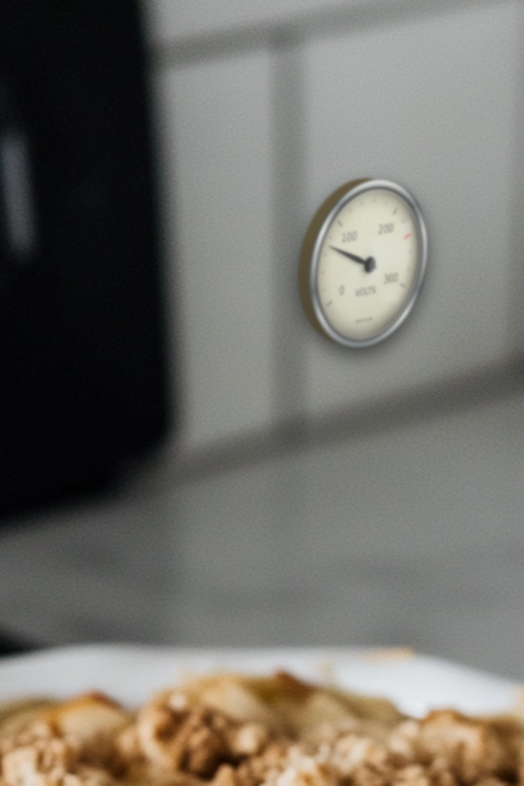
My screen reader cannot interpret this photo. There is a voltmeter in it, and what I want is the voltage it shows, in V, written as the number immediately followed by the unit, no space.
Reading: 70V
